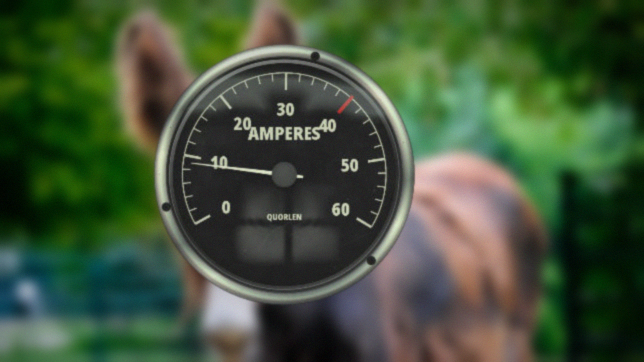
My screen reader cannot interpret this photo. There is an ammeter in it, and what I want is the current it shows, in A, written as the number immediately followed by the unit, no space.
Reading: 9A
